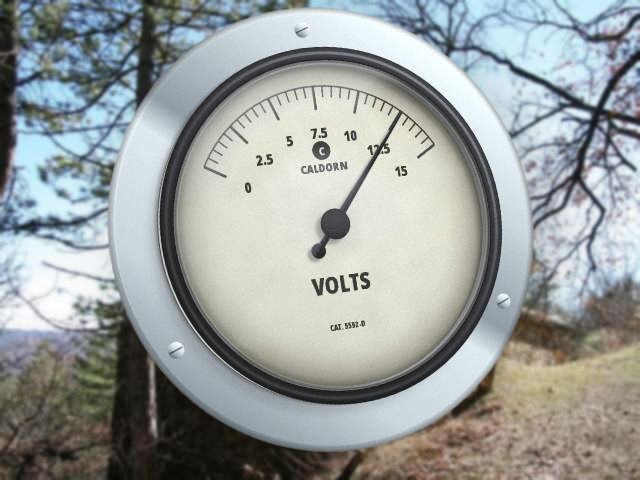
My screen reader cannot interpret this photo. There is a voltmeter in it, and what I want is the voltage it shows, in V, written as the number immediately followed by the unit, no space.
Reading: 12.5V
